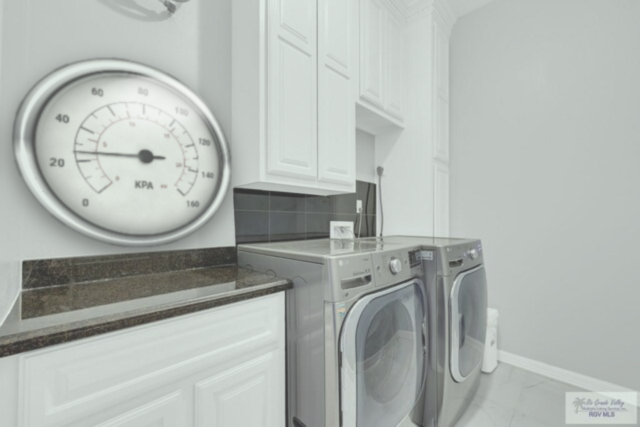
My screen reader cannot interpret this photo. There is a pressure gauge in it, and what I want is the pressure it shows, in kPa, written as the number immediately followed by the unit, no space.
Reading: 25kPa
